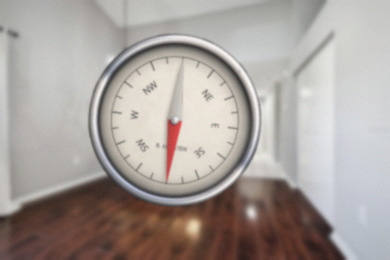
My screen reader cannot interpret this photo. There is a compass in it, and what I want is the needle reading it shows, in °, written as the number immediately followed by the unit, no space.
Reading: 180°
